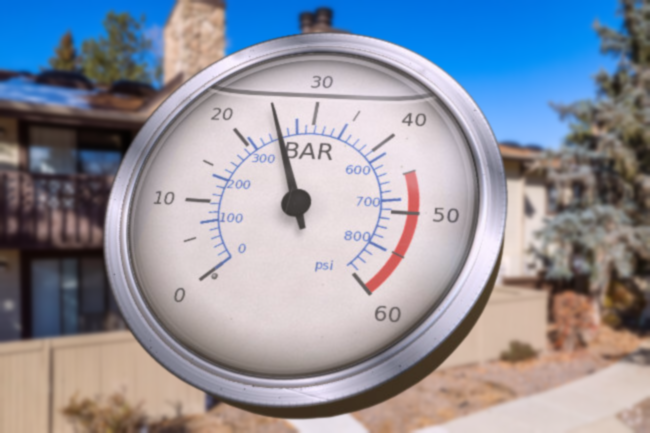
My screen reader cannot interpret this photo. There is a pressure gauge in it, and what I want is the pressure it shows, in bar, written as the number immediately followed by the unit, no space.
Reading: 25bar
